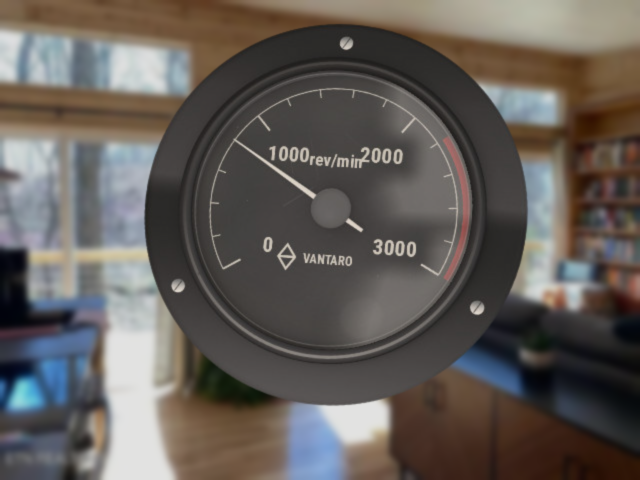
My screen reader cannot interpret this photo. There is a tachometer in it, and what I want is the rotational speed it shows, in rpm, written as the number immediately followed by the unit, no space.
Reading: 800rpm
